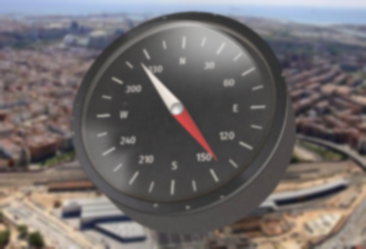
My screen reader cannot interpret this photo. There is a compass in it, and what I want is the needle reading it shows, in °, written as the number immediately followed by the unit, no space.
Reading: 142.5°
